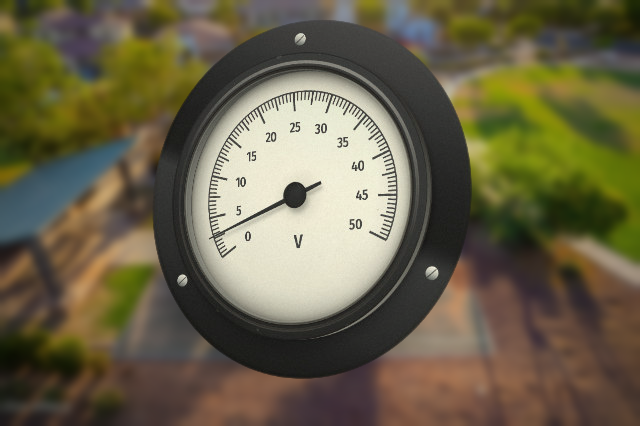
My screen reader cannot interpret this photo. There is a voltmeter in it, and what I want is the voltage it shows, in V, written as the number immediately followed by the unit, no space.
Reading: 2.5V
